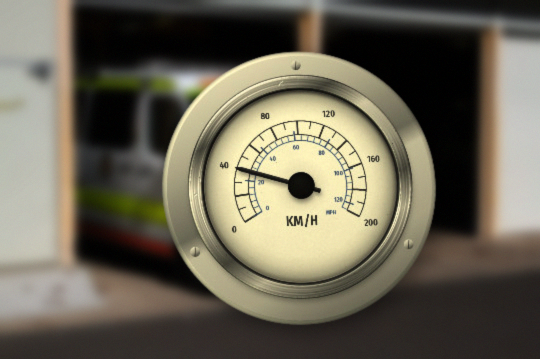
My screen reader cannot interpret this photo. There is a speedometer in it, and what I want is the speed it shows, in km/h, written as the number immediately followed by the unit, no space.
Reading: 40km/h
